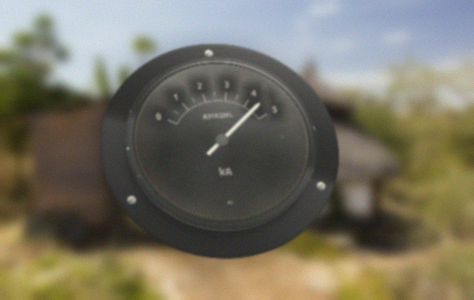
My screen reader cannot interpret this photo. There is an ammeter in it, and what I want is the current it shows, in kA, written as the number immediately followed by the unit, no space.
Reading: 4.5kA
